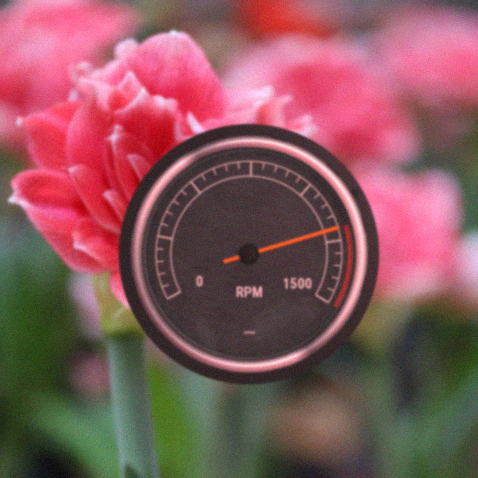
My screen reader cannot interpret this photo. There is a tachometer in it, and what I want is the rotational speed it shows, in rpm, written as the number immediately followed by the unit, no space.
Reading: 1200rpm
